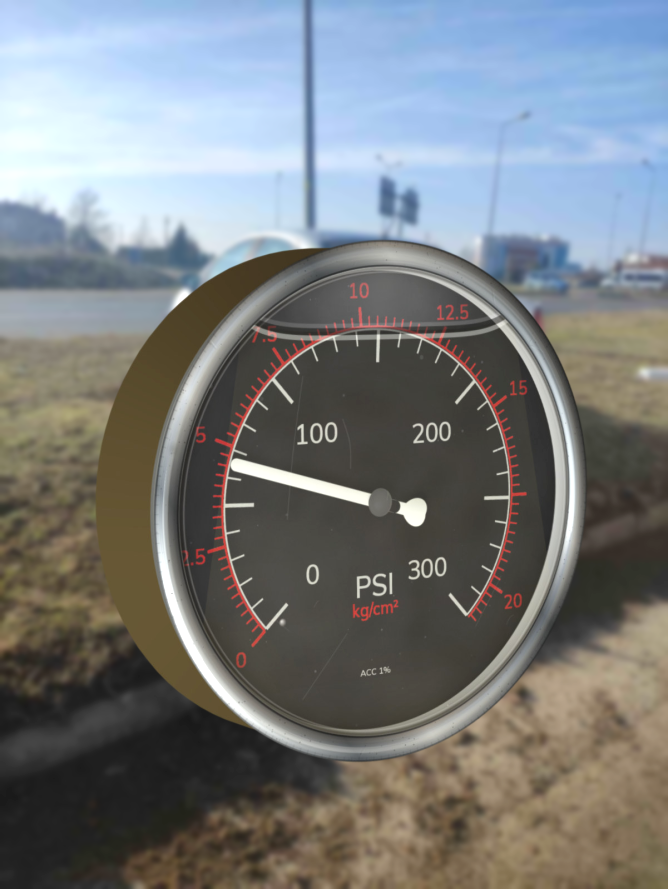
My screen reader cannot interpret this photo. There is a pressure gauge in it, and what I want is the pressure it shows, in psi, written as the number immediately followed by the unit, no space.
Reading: 65psi
